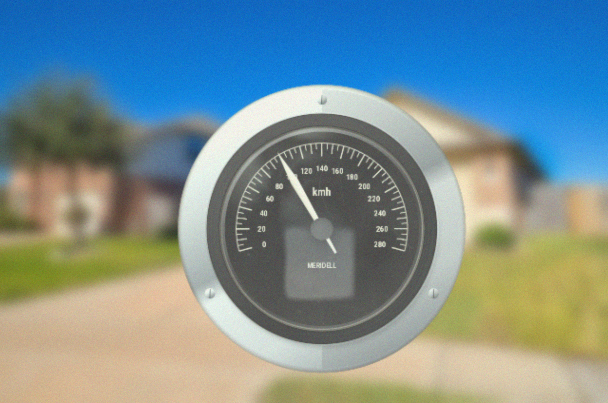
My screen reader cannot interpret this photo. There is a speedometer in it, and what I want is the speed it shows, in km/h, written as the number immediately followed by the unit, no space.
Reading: 100km/h
